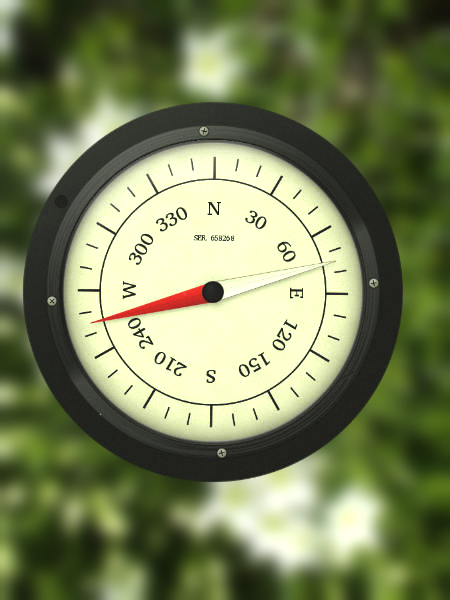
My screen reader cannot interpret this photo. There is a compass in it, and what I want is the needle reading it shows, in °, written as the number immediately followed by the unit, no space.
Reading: 255°
